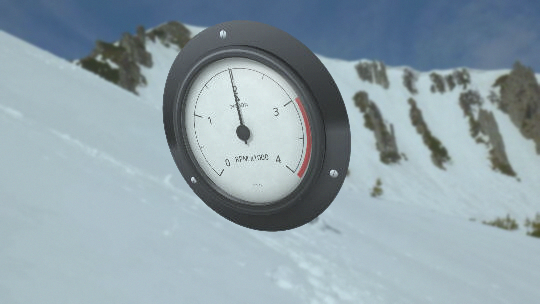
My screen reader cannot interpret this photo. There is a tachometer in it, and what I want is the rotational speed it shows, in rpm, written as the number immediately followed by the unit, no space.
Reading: 2000rpm
